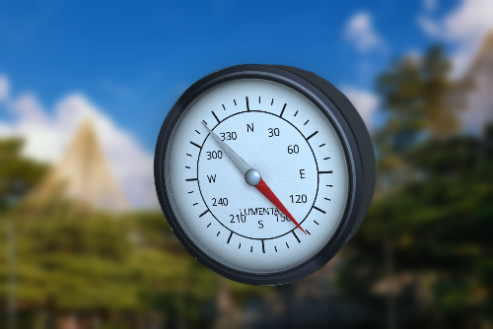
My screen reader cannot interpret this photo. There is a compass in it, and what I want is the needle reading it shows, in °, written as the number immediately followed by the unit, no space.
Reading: 140°
